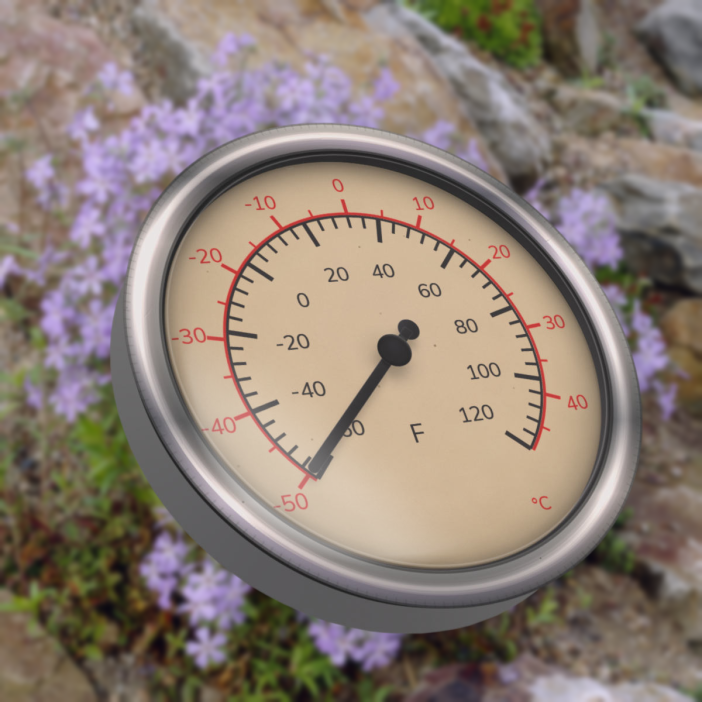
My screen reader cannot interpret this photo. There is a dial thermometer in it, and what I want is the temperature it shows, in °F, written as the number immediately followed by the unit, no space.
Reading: -58°F
